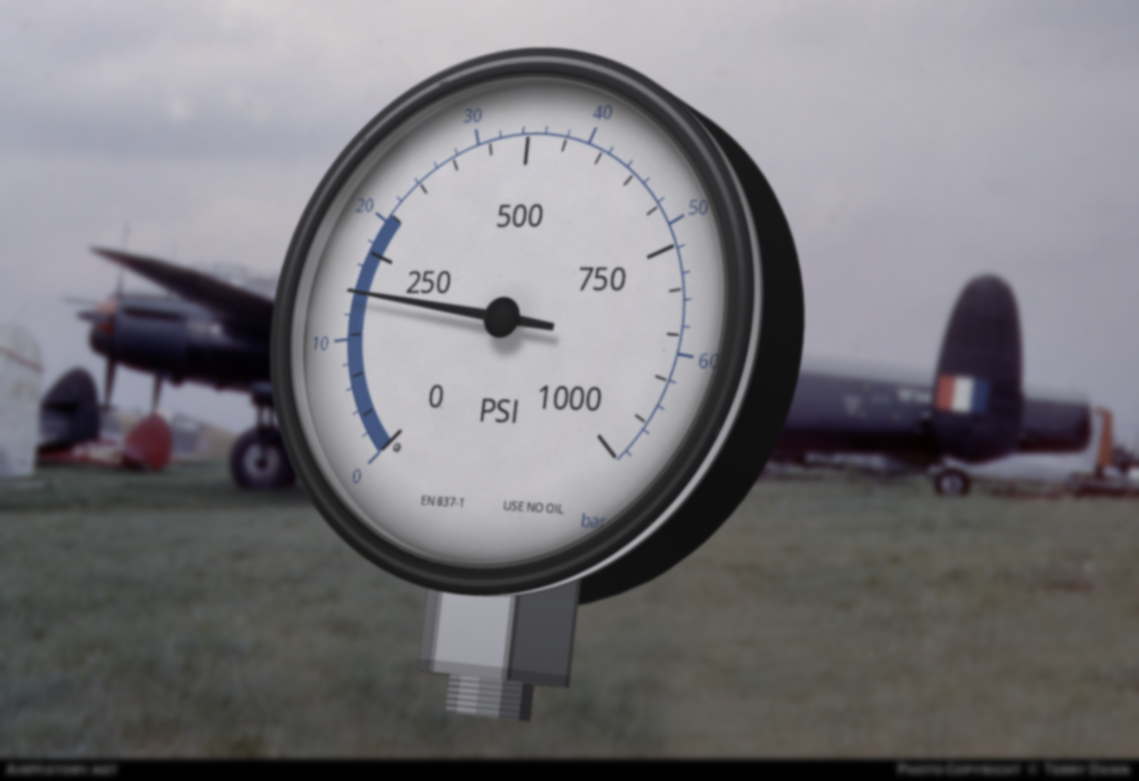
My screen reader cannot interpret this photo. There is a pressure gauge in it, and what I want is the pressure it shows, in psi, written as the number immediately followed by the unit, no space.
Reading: 200psi
